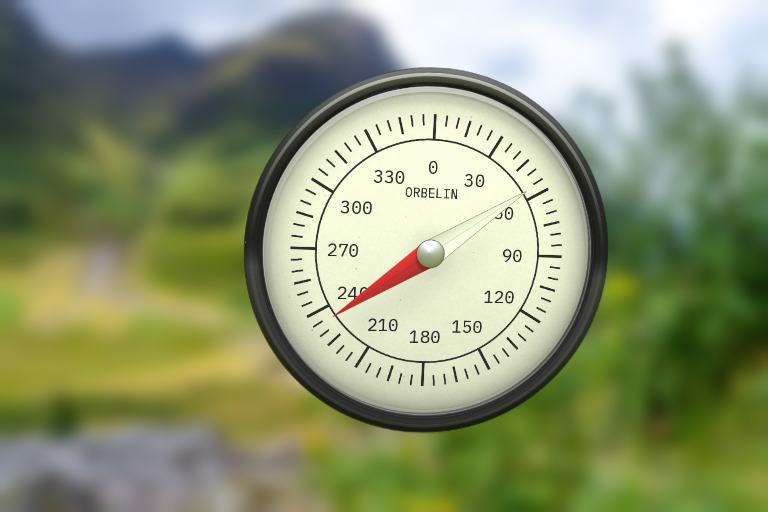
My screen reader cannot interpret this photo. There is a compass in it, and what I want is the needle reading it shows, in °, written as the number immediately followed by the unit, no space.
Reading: 235°
